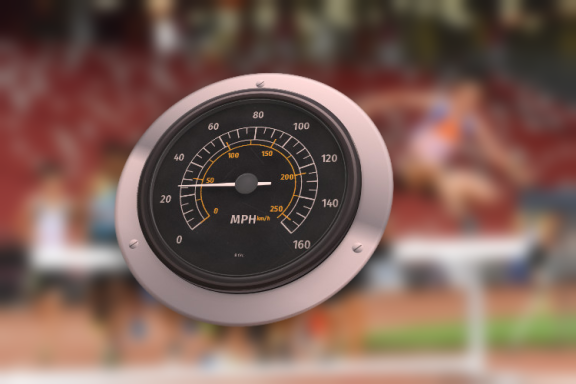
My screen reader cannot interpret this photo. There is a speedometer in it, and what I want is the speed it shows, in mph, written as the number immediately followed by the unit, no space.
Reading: 25mph
